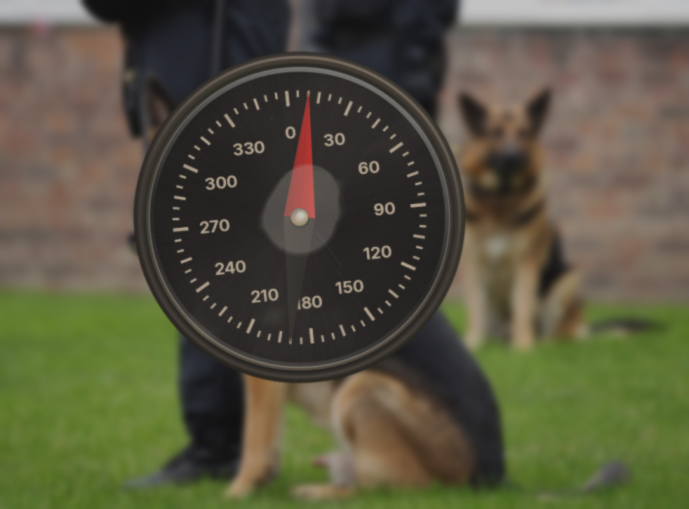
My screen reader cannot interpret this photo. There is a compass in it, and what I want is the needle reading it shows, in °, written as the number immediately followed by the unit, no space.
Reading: 10°
